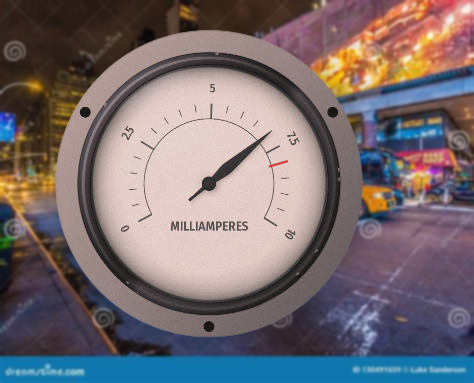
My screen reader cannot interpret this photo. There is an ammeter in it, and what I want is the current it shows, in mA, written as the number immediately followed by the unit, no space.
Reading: 7mA
